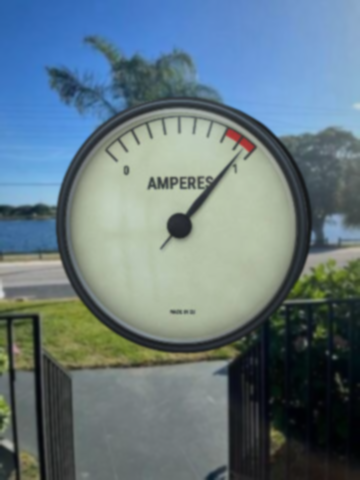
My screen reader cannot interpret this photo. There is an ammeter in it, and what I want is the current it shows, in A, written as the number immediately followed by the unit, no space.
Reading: 0.95A
